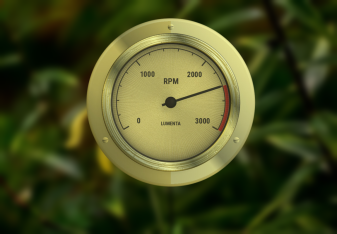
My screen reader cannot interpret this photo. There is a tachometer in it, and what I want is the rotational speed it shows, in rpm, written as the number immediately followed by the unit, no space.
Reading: 2400rpm
